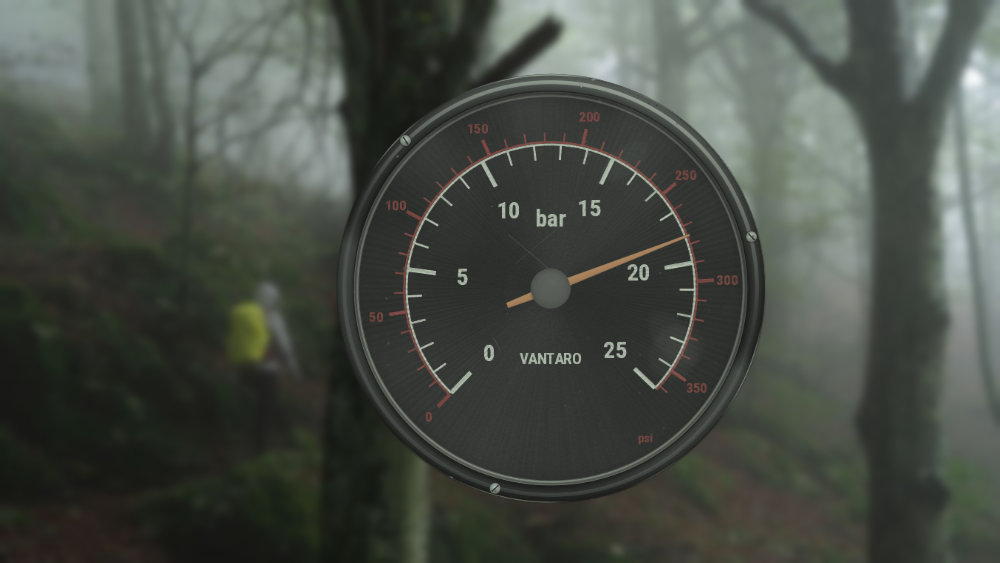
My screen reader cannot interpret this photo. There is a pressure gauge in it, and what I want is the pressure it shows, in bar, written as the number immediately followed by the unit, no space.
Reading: 19bar
